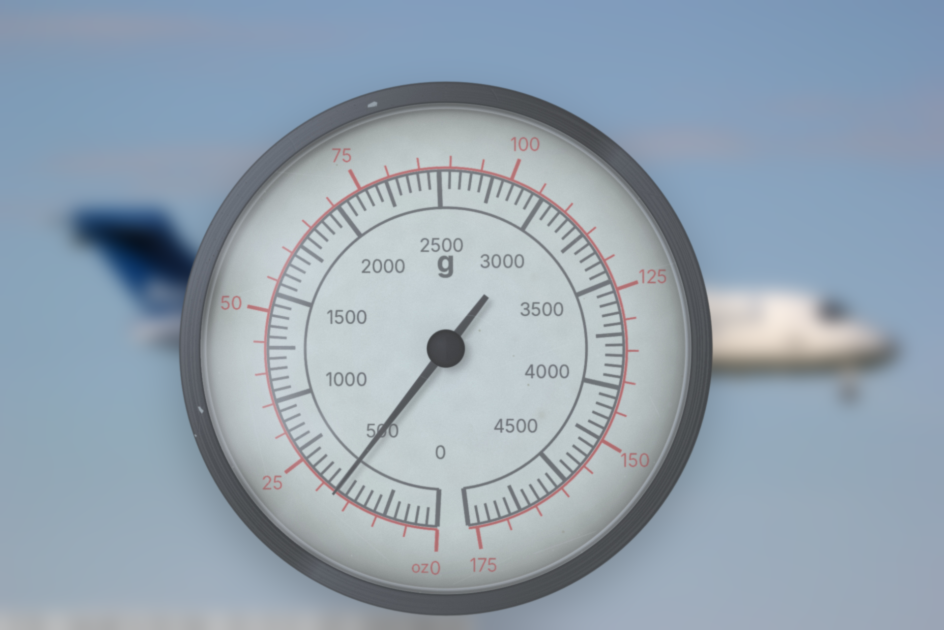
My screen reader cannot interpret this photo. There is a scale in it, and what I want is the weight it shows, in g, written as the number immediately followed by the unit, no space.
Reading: 500g
